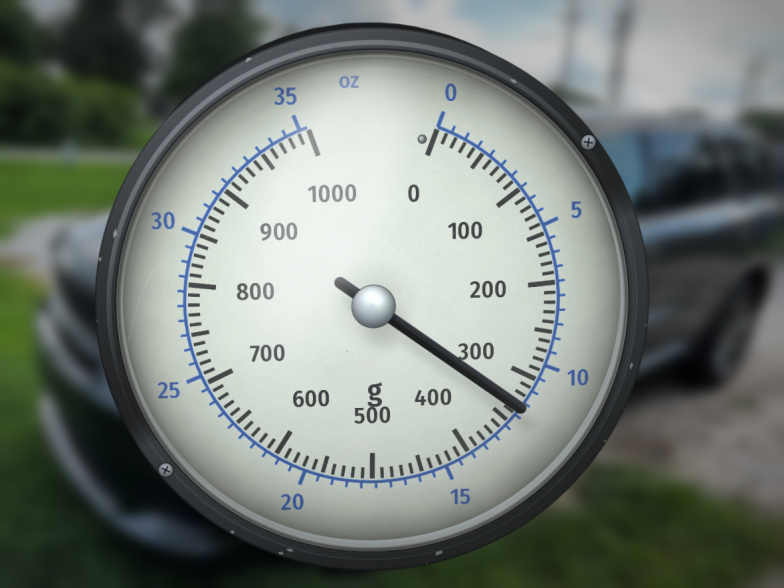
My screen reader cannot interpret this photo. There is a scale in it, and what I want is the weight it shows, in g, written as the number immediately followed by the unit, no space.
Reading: 330g
